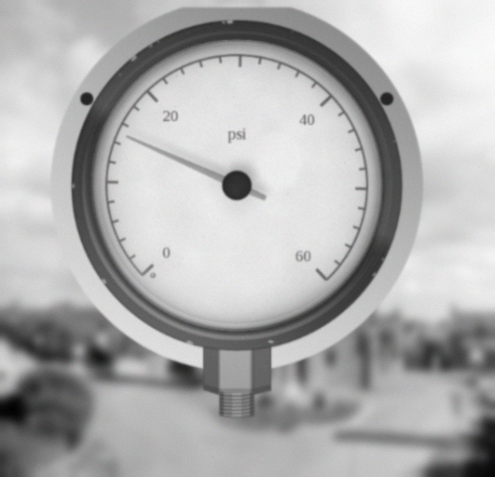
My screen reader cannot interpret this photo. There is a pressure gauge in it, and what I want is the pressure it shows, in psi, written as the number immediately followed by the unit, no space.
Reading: 15psi
